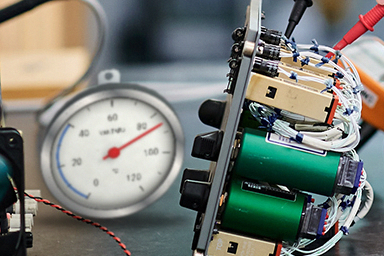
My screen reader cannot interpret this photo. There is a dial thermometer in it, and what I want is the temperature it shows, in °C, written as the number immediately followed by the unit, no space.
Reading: 85°C
